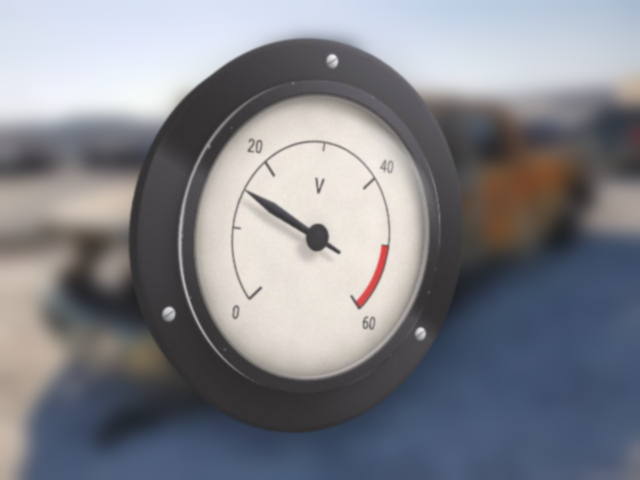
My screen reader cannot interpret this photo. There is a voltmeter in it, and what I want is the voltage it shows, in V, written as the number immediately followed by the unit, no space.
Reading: 15V
